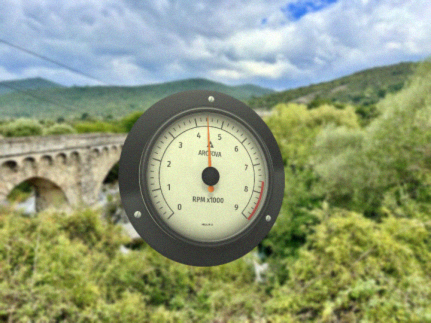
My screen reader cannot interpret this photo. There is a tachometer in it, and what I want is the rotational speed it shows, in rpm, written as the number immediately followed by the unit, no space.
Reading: 4400rpm
